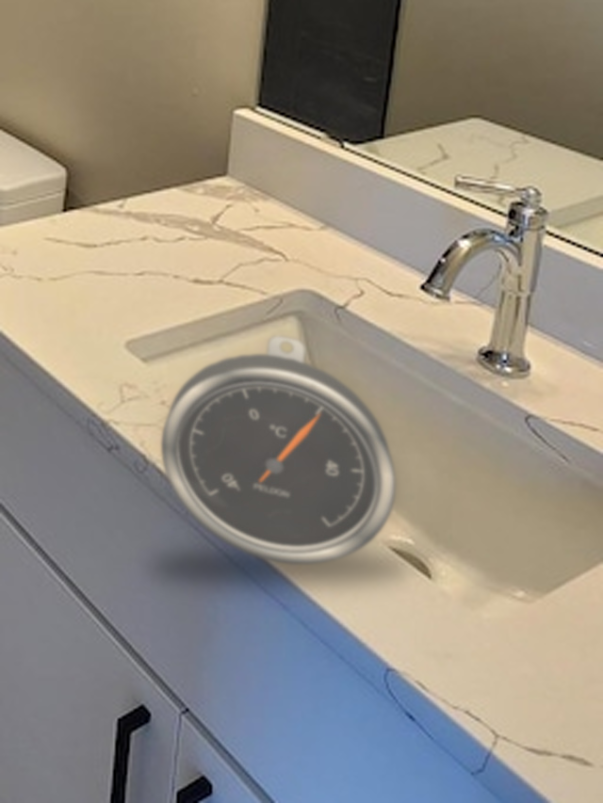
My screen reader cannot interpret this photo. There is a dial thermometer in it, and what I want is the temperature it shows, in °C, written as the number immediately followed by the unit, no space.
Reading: 20°C
